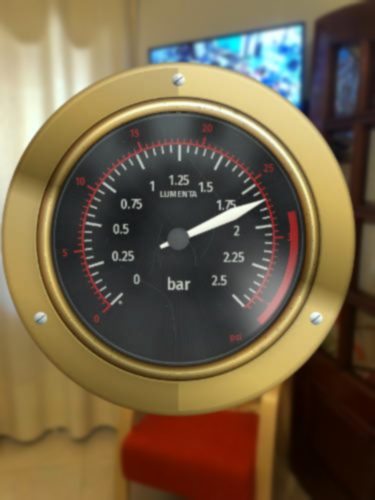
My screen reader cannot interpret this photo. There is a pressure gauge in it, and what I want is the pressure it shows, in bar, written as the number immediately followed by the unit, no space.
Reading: 1.85bar
